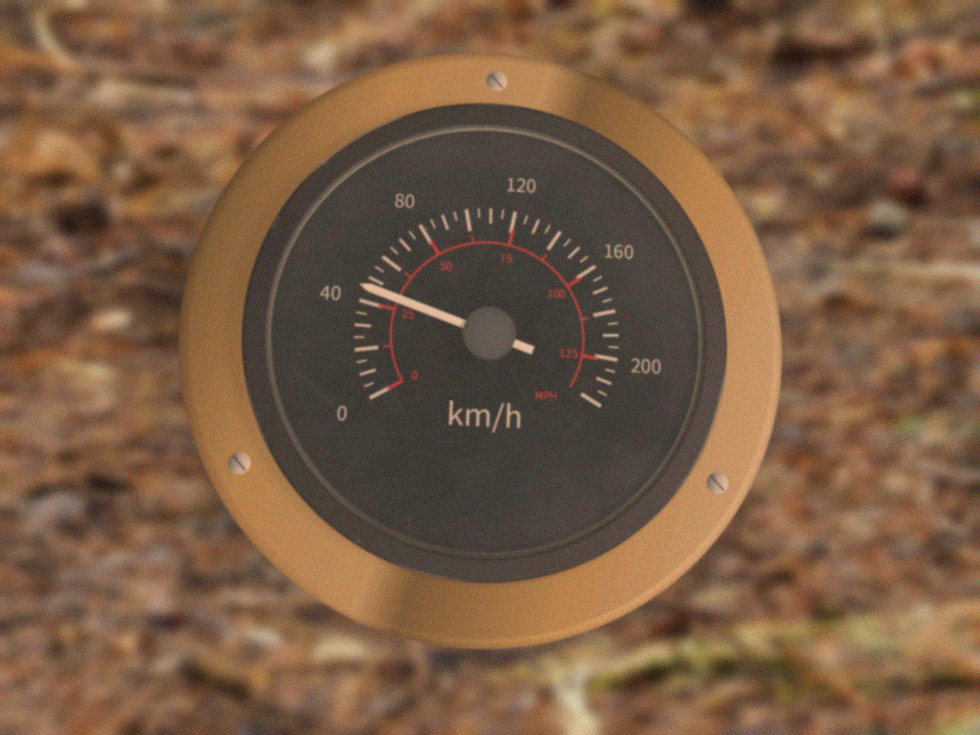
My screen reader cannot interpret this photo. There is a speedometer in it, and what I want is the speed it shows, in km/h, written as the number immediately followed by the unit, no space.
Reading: 45km/h
